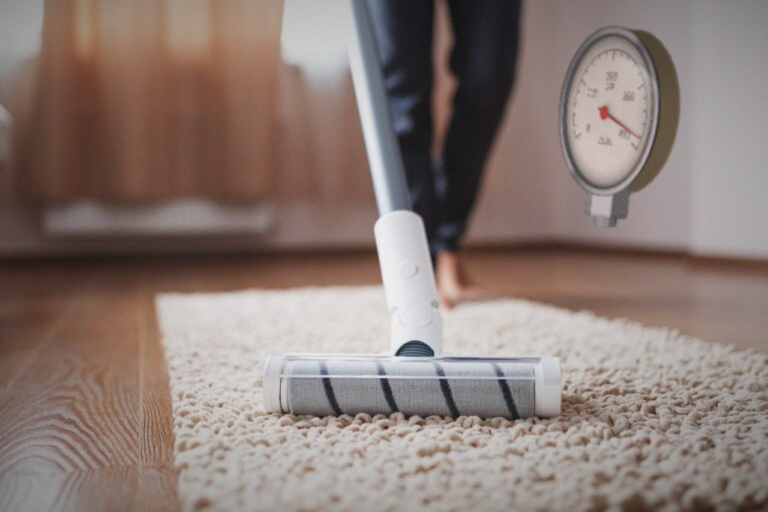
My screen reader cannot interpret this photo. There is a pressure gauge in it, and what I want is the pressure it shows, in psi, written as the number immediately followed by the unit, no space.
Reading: 380psi
